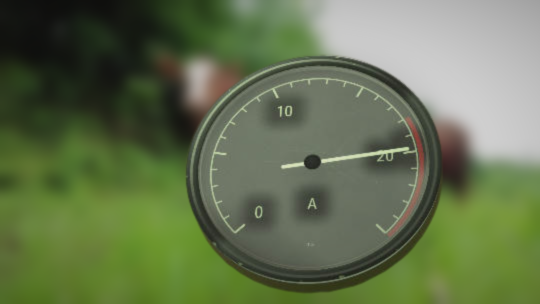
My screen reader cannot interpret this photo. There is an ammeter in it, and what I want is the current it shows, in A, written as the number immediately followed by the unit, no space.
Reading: 20A
